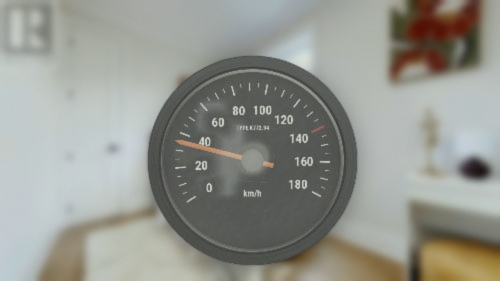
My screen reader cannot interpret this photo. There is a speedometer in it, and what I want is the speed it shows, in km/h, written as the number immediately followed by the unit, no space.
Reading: 35km/h
